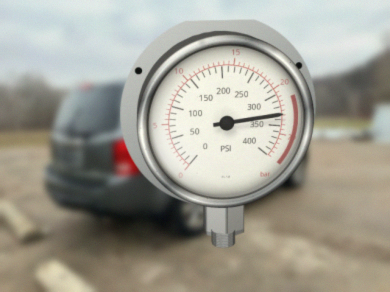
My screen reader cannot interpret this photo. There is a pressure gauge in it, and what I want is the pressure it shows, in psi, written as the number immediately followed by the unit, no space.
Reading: 330psi
